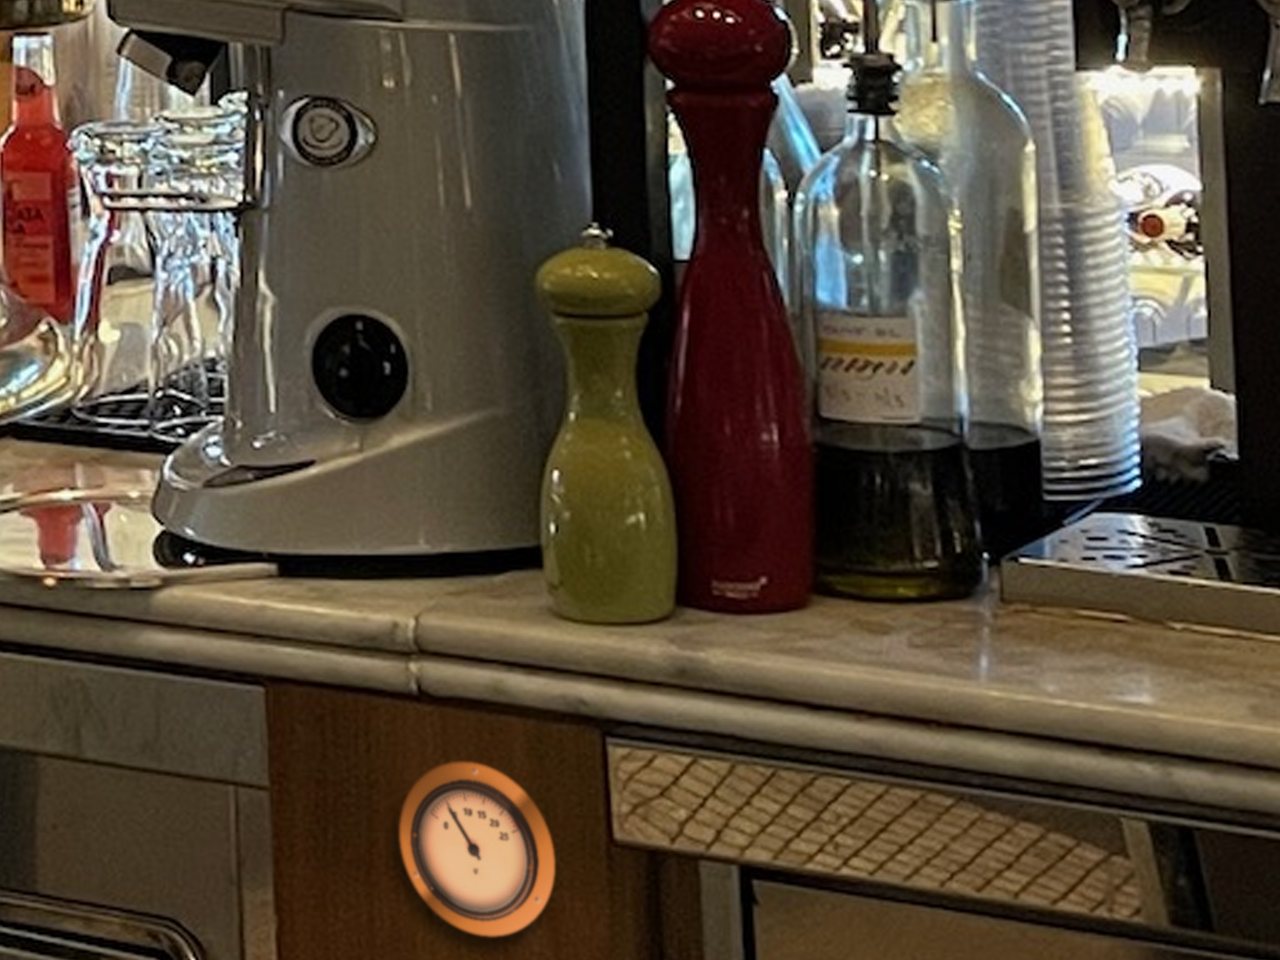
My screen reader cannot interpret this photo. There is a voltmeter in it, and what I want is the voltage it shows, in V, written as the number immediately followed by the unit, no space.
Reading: 5V
